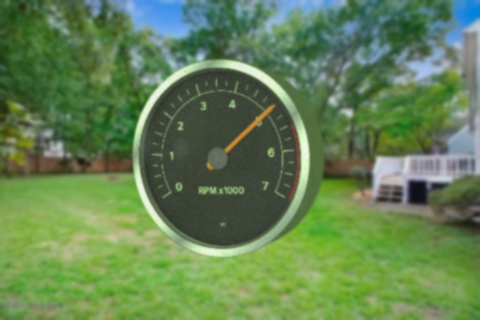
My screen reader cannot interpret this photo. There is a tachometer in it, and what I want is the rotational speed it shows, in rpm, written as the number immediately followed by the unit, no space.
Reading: 5000rpm
